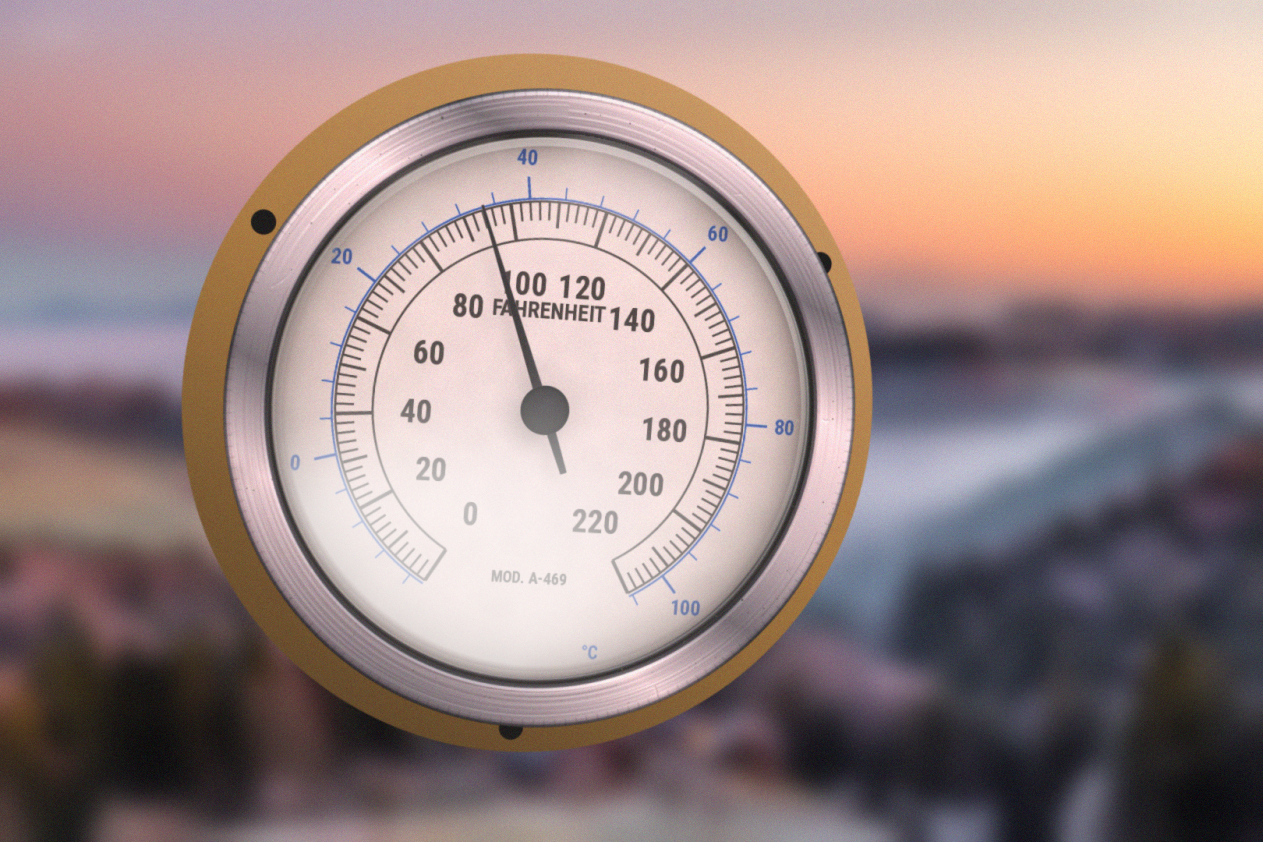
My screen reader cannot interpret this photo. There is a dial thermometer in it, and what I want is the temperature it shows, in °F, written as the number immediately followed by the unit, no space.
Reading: 94°F
